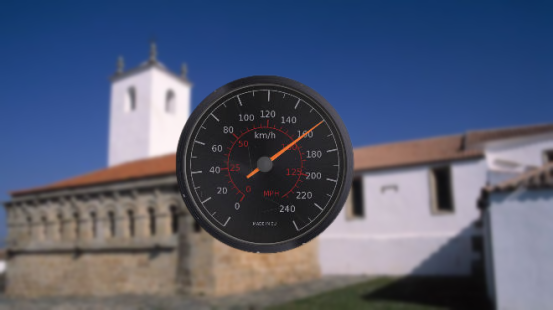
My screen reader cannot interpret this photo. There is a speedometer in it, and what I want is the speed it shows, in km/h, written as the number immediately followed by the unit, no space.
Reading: 160km/h
